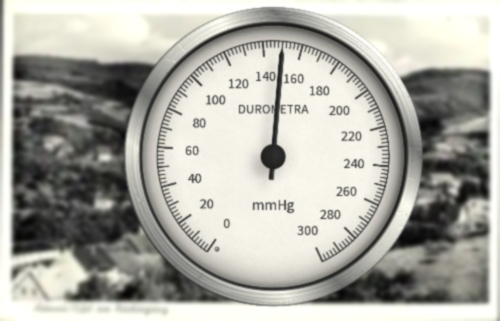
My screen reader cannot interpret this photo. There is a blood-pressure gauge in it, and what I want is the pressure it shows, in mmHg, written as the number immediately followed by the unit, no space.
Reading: 150mmHg
